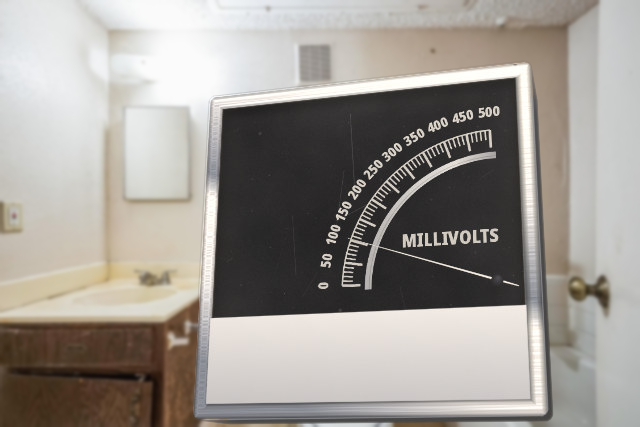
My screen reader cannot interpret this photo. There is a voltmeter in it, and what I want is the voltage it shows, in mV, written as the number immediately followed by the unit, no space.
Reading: 100mV
